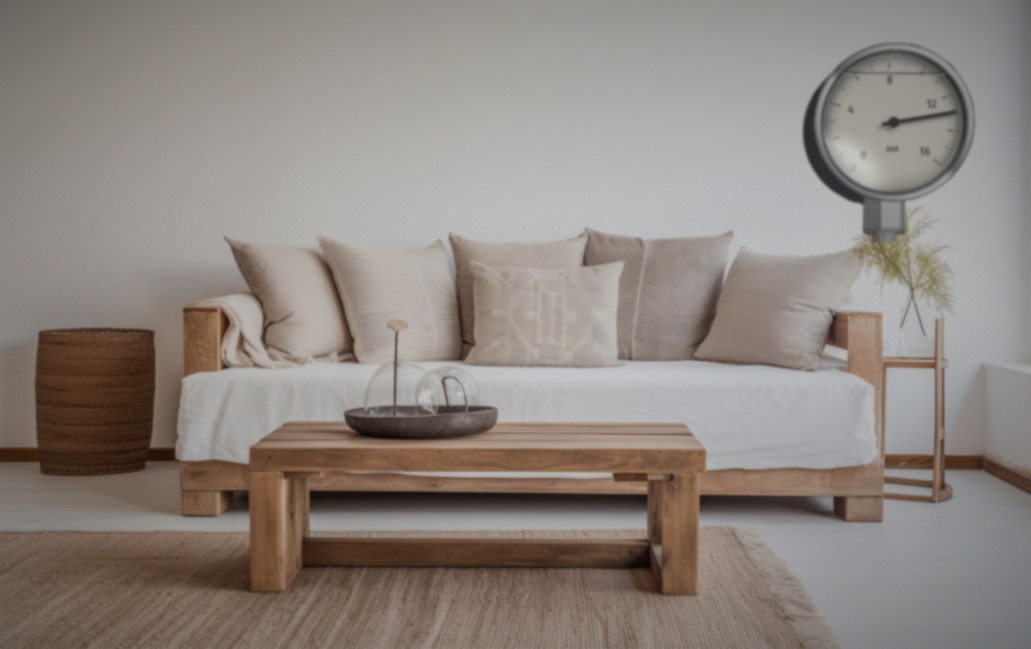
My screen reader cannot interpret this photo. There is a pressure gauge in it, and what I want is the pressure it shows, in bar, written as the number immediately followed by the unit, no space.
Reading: 13bar
